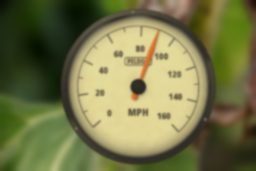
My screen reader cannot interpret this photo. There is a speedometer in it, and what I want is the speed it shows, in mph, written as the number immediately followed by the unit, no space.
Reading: 90mph
